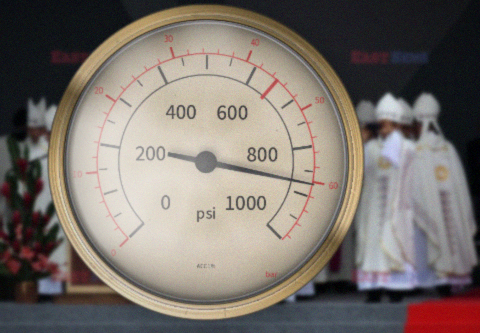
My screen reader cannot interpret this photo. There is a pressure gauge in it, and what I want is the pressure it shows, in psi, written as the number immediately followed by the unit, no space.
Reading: 875psi
